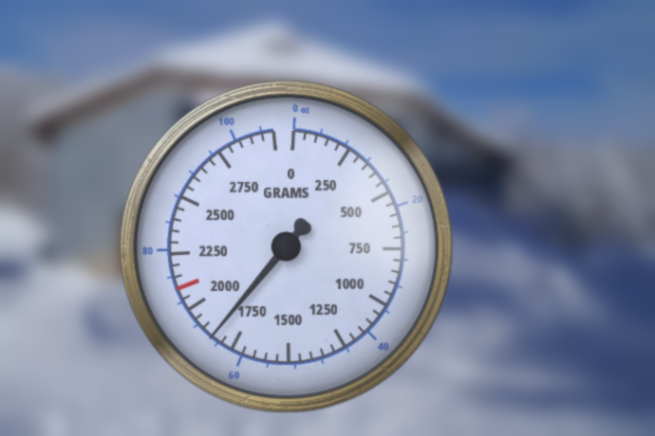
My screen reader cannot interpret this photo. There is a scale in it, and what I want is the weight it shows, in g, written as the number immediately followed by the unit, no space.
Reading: 1850g
